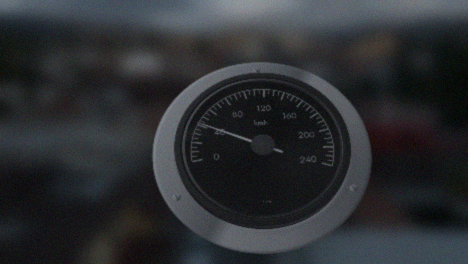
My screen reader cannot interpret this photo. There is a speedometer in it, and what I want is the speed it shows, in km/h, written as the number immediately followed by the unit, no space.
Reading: 40km/h
